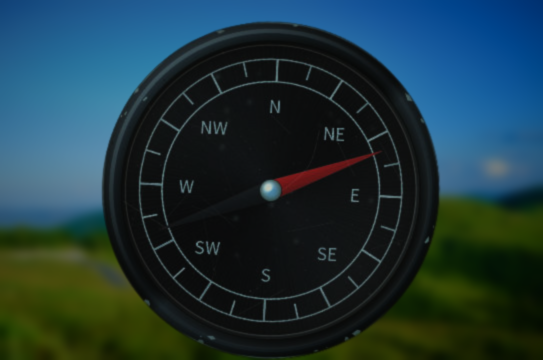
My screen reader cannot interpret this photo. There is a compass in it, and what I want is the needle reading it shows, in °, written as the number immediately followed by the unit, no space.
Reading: 67.5°
